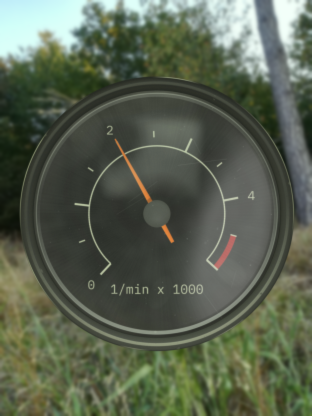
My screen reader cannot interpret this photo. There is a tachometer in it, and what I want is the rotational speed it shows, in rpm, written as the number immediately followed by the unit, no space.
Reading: 2000rpm
